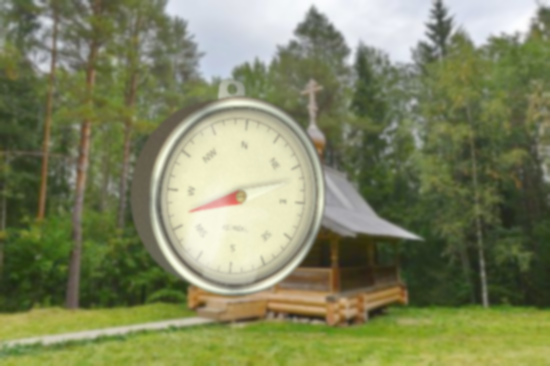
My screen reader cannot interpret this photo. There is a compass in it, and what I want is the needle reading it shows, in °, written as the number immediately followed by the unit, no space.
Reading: 250°
